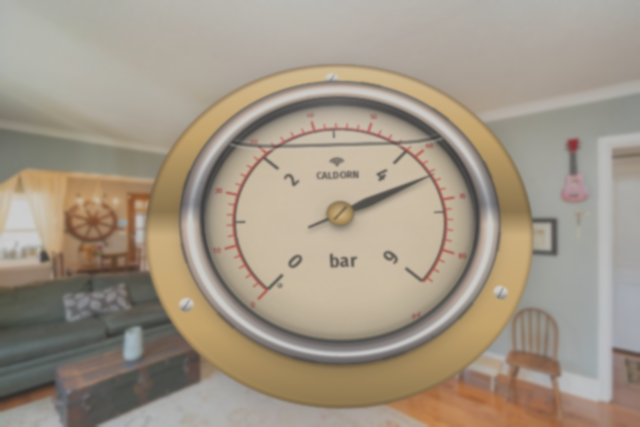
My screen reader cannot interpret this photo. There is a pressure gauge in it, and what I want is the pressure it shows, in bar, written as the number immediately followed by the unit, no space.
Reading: 4.5bar
